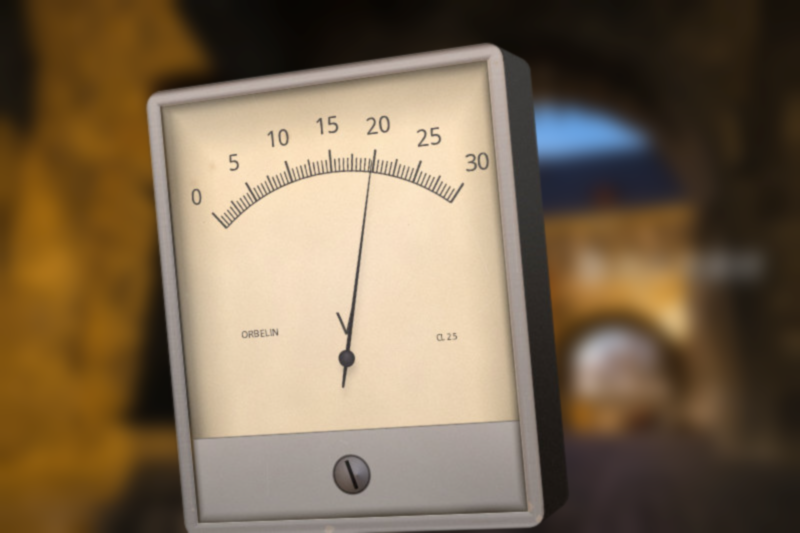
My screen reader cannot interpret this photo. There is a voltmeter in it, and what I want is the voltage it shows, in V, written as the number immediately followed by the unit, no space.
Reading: 20V
